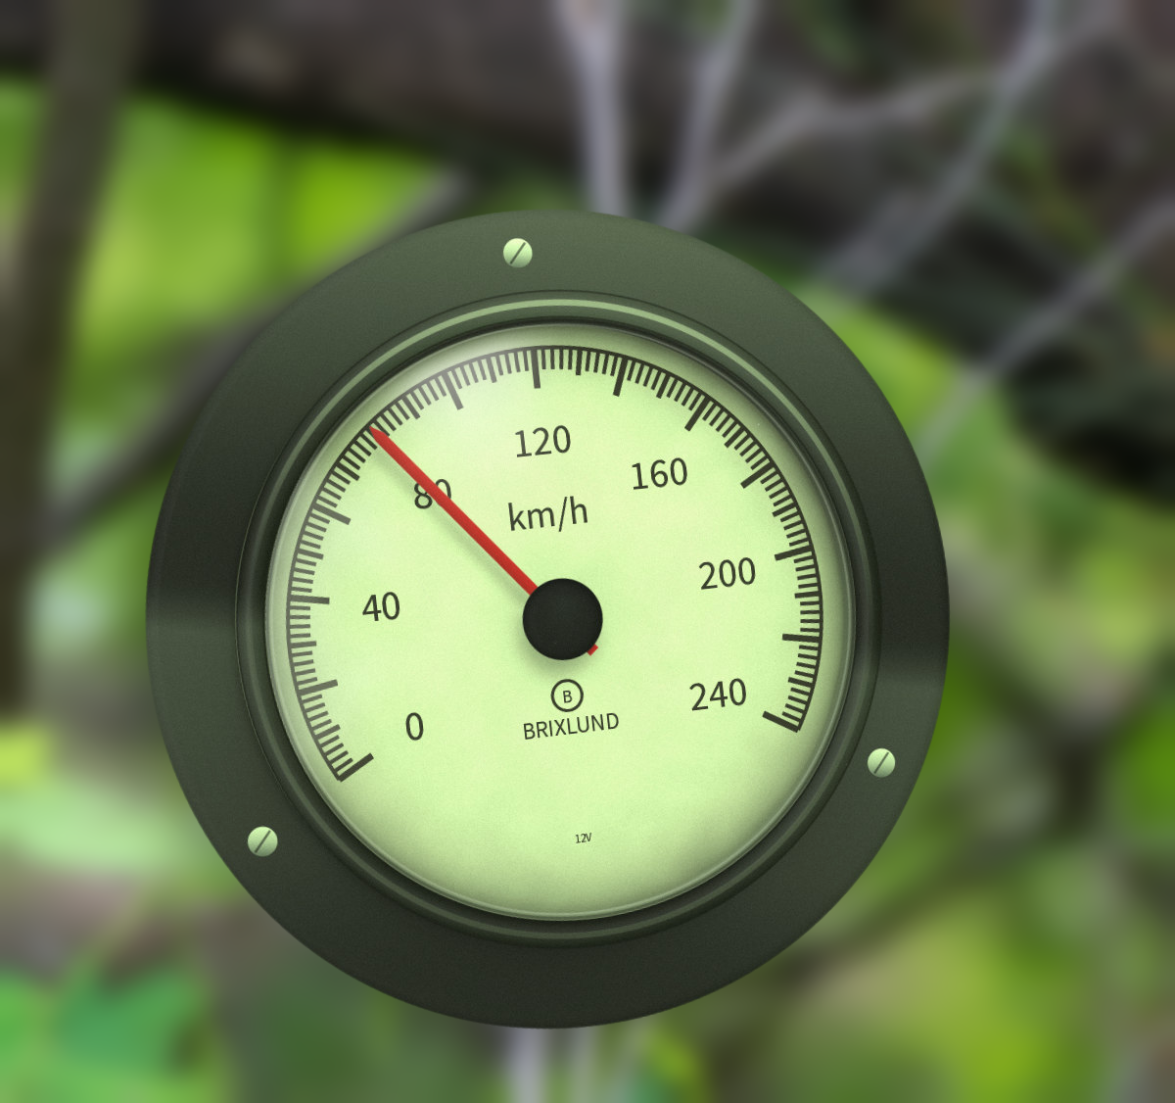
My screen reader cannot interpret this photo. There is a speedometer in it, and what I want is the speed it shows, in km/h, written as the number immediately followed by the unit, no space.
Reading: 80km/h
